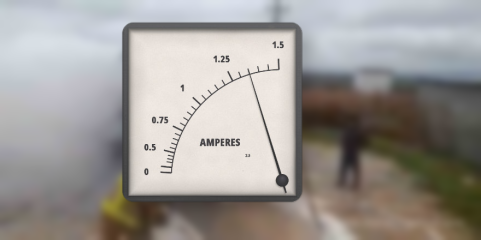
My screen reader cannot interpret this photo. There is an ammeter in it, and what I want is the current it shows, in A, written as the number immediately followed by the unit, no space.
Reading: 1.35A
